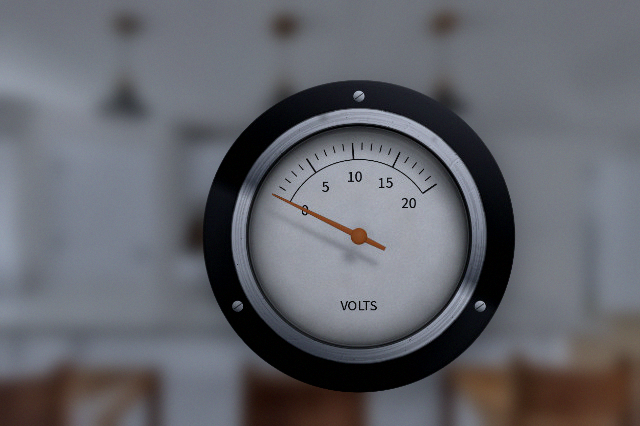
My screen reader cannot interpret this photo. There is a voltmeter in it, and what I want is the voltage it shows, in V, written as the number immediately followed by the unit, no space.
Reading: 0V
